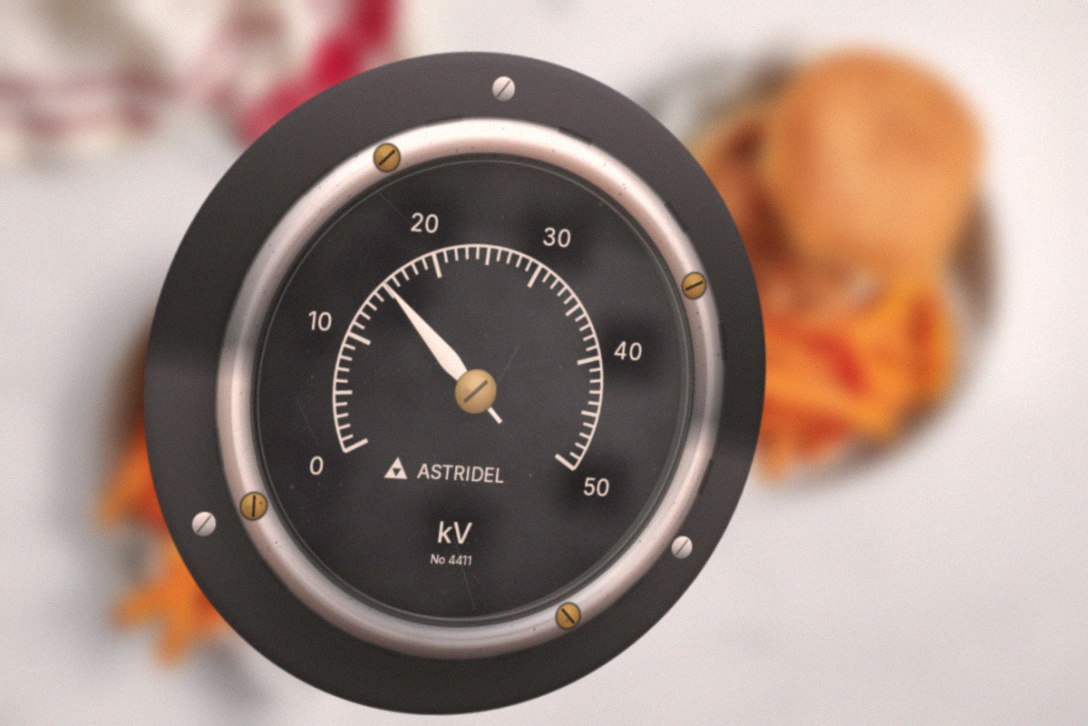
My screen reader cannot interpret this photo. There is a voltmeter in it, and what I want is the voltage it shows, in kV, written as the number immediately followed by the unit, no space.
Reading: 15kV
